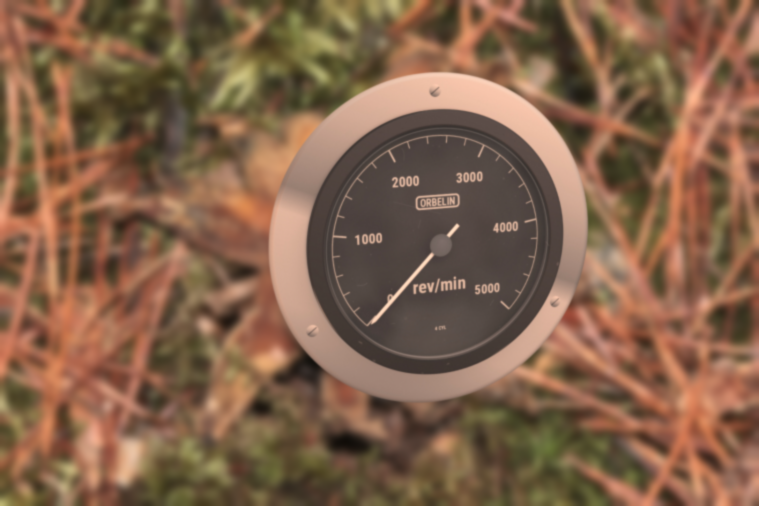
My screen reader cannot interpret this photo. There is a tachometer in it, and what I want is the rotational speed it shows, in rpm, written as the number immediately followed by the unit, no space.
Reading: 0rpm
